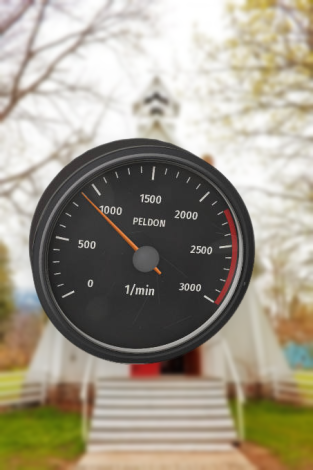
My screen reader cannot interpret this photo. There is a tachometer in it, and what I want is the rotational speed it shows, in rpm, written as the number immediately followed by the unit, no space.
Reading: 900rpm
